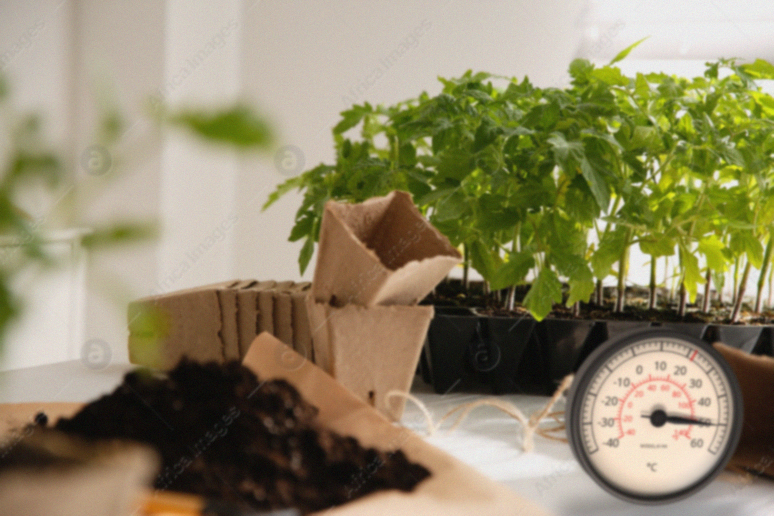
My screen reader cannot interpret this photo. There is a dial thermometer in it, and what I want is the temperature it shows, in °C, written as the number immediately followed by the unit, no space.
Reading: 50°C
